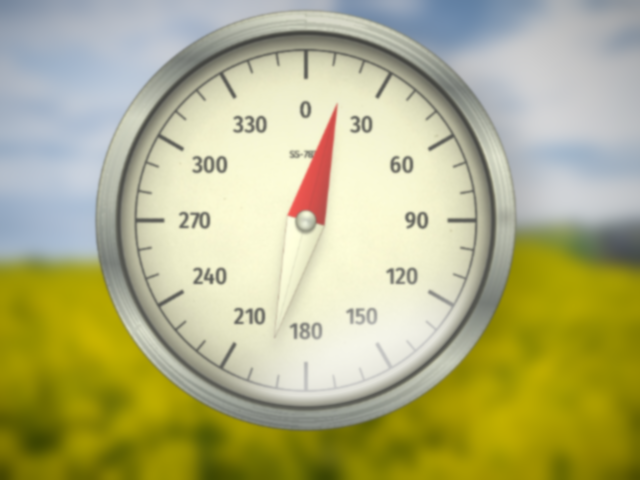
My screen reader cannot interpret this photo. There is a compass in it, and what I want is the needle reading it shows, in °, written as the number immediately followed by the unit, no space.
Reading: 15°
